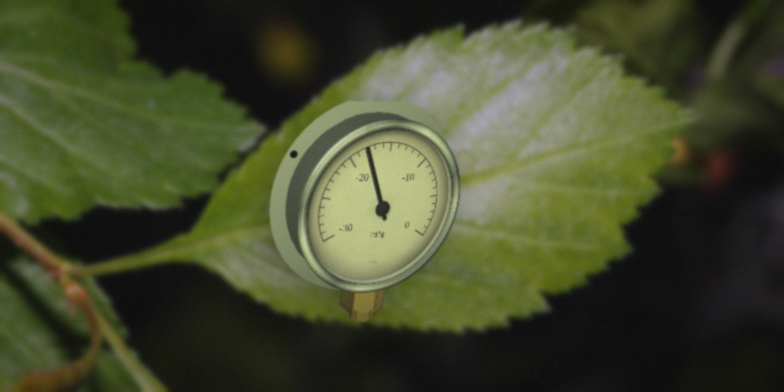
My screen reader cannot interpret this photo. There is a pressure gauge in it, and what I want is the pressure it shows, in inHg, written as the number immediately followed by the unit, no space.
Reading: -18inHg
